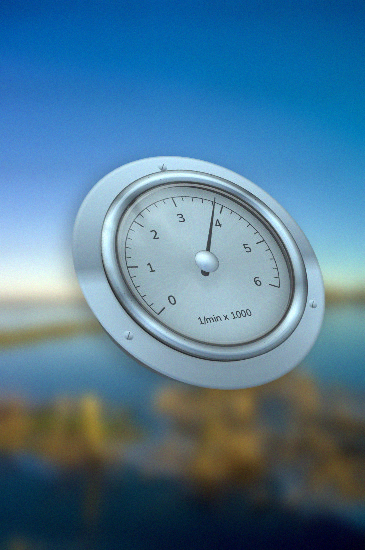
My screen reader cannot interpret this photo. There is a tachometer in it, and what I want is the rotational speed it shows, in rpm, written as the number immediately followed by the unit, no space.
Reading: 3800rpm
